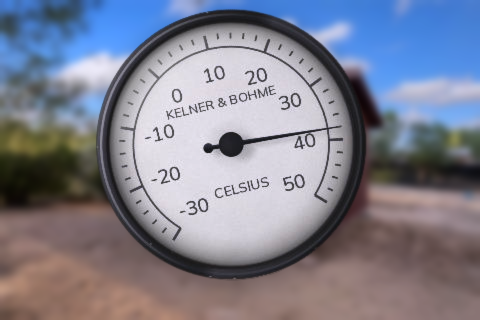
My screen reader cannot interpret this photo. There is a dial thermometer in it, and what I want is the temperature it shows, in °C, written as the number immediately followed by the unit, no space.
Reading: 38°C
